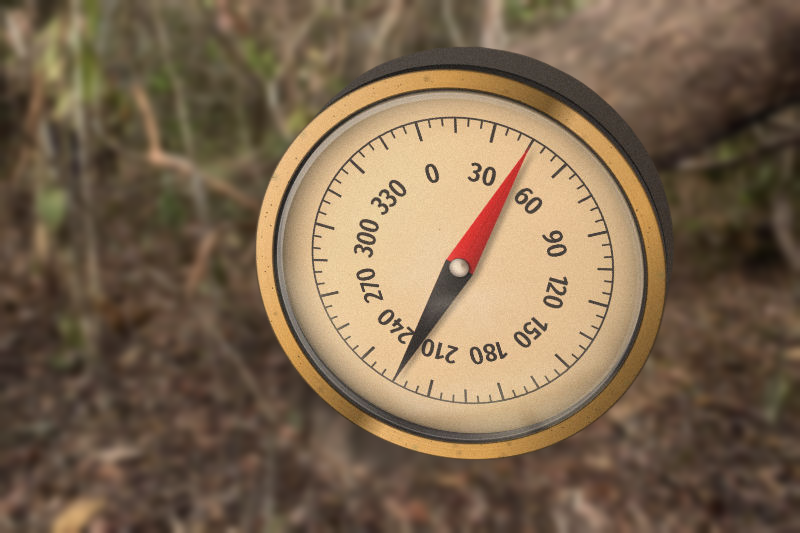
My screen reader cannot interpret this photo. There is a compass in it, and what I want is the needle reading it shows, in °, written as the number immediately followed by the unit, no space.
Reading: 45°
